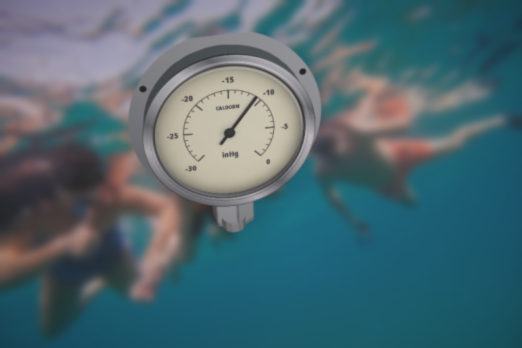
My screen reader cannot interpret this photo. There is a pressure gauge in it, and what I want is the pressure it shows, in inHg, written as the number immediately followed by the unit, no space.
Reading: -11inHg
